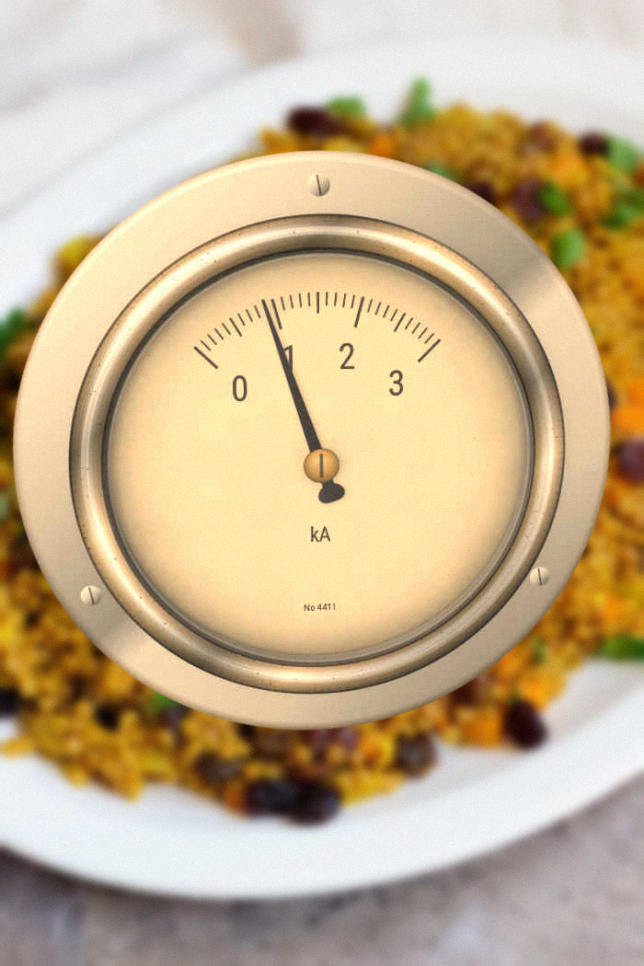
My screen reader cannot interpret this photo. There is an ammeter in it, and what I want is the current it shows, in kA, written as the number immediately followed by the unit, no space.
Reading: 0.9kA
